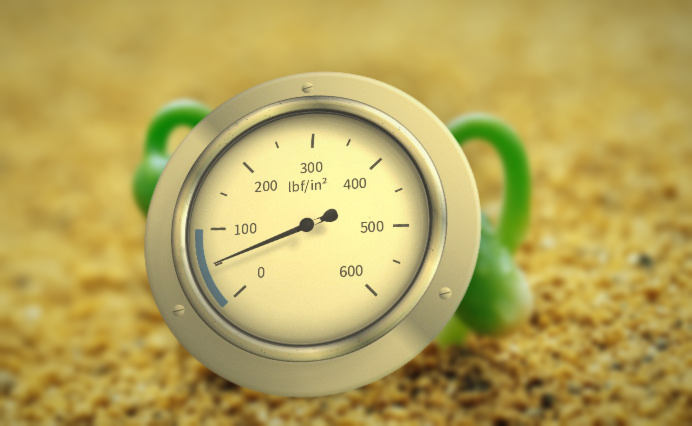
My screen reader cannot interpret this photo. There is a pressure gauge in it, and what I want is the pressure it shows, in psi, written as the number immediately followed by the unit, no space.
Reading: 50psi
